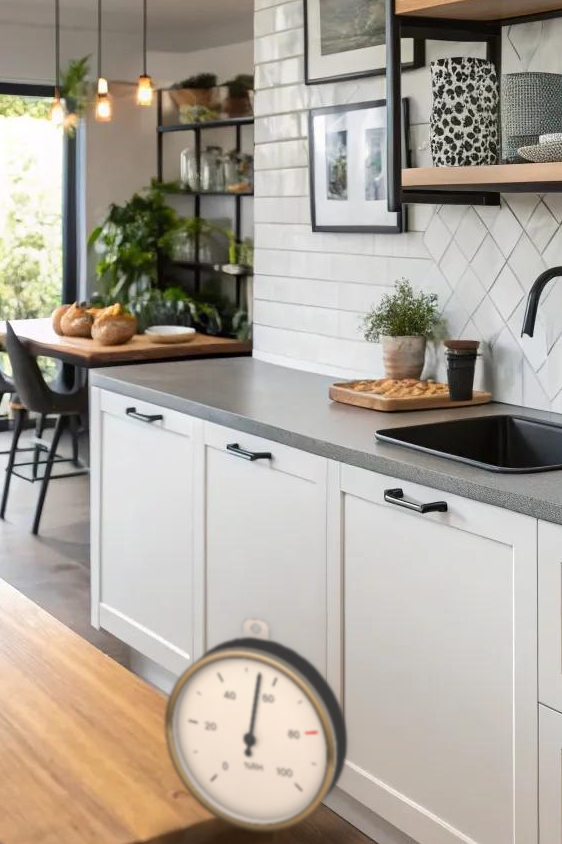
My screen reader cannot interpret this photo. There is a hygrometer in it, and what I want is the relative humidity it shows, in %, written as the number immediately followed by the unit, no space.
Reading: 55%
